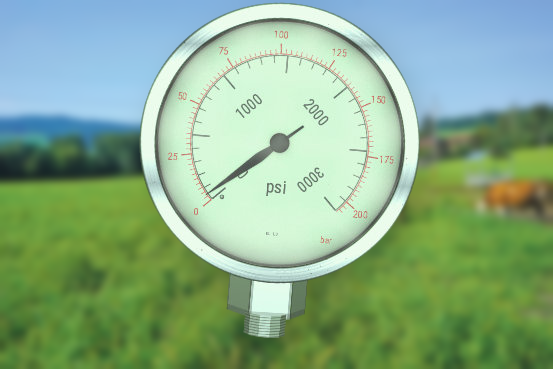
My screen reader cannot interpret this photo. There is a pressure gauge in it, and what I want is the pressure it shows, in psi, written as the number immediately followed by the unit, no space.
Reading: 50psi
